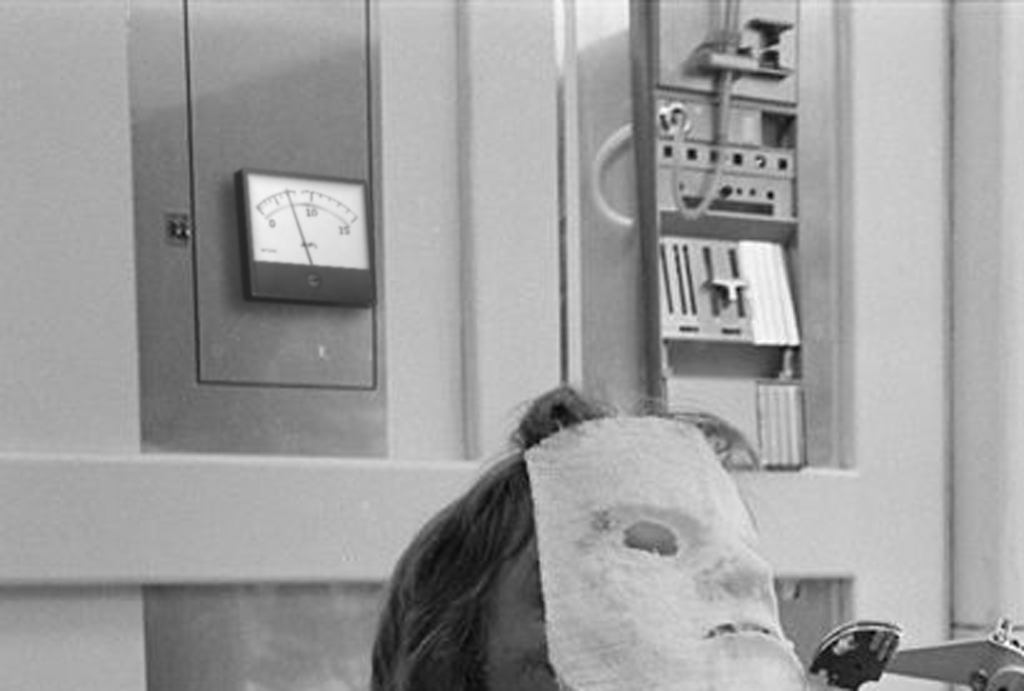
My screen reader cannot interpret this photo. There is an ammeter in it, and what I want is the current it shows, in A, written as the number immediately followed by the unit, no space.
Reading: 7A
